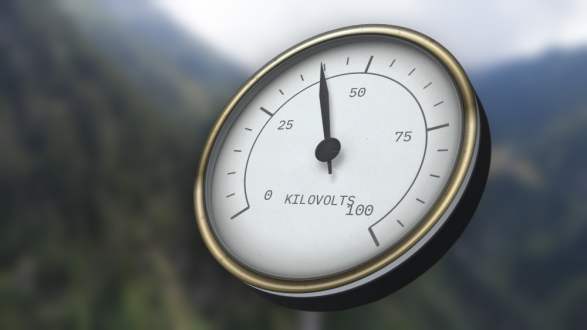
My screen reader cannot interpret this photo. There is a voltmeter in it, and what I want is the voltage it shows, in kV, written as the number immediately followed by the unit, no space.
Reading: 40kV
